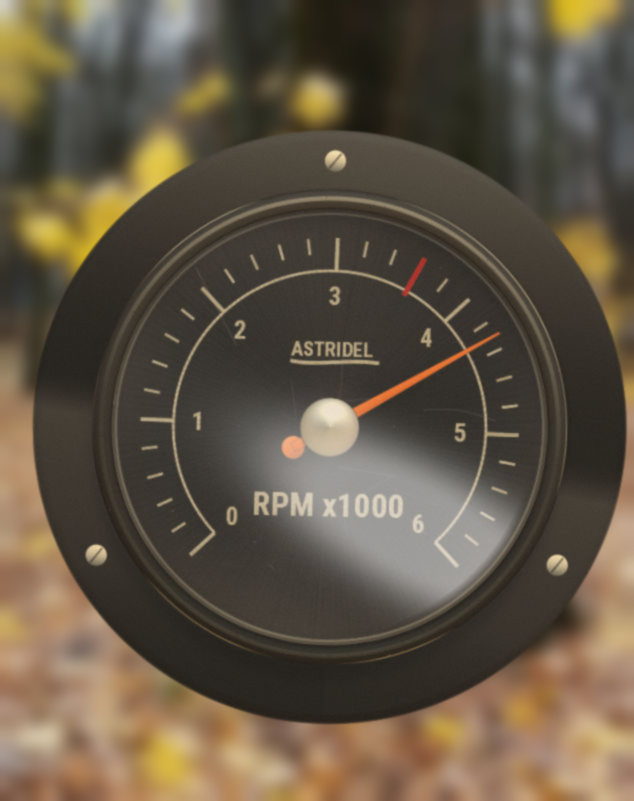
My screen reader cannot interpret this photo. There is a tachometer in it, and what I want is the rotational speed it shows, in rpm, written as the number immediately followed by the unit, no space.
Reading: 4300rpm
